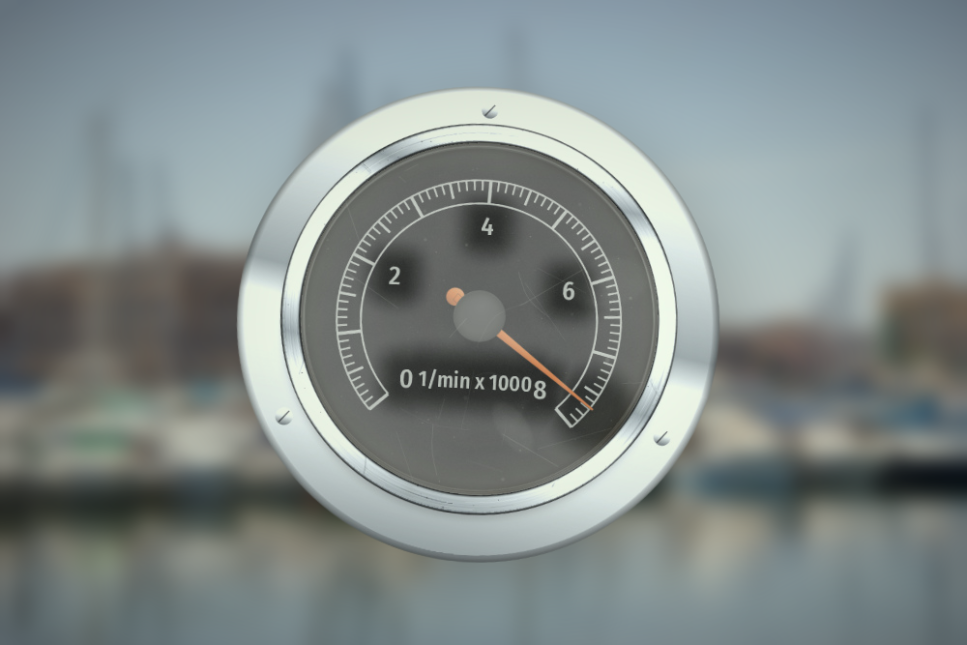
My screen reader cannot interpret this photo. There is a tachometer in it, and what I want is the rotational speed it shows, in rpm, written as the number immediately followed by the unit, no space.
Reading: 7700rpm
